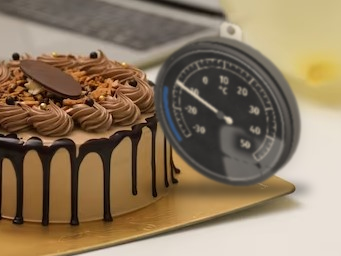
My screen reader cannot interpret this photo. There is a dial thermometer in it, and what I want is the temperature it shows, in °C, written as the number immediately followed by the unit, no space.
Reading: -10°C
